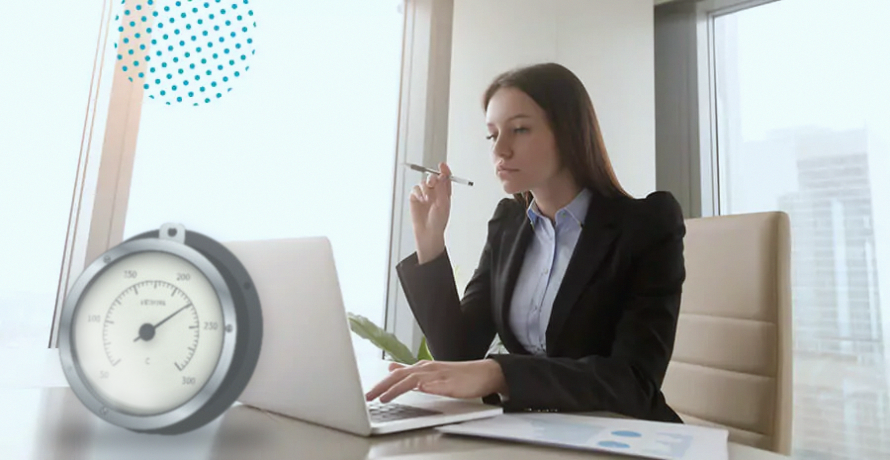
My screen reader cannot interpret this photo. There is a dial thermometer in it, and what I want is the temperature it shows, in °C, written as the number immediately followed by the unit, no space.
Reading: 225°C
